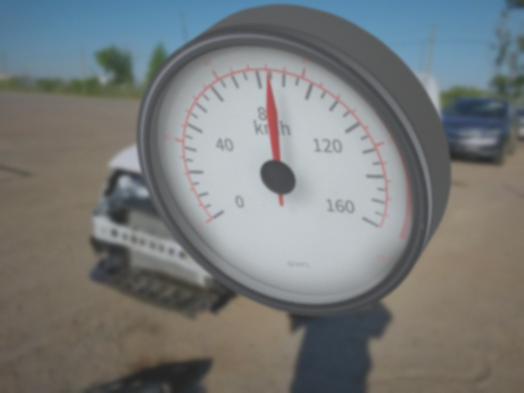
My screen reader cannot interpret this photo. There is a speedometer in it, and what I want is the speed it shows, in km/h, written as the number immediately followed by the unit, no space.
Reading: 85km/h
